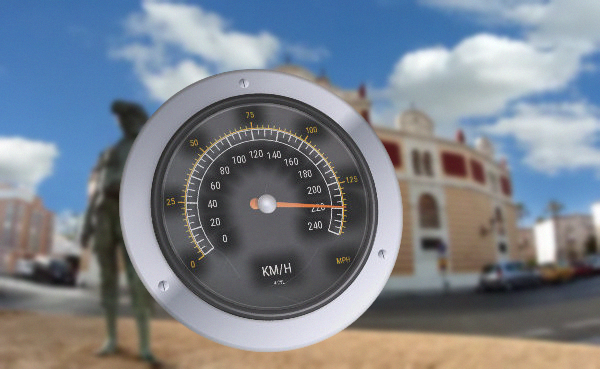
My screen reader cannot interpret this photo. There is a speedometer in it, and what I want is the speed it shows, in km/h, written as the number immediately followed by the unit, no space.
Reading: 220km/h
